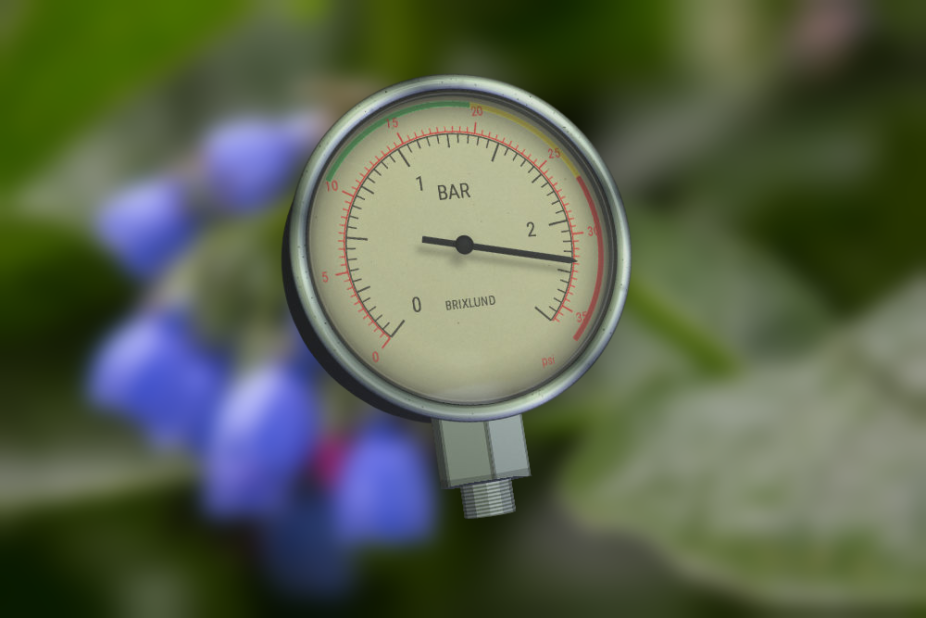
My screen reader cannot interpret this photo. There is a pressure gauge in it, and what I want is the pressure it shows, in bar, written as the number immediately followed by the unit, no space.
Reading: 2.2bar
